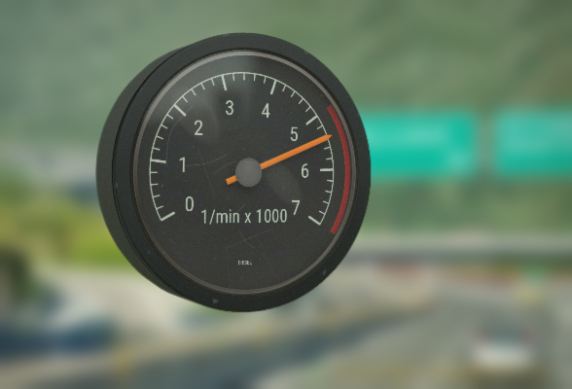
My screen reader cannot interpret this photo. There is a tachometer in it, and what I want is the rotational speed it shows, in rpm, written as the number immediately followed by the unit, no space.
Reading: 5400rpm
